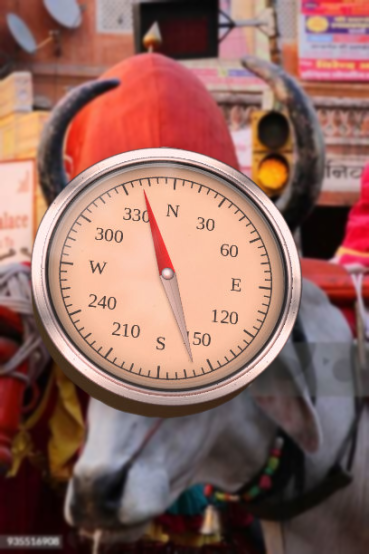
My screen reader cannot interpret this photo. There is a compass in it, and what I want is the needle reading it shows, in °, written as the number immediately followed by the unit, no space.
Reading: 340°
